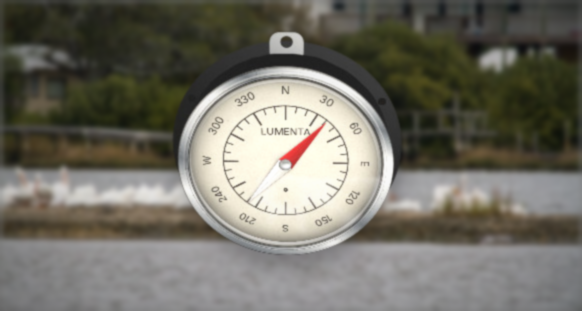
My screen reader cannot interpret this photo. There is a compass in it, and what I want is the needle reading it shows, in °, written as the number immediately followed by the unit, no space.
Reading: 40°
